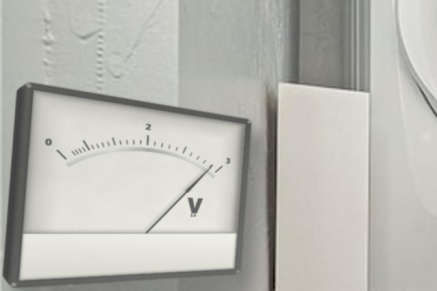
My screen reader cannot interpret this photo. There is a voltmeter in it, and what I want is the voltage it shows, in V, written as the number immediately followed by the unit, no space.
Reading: 2.9V
